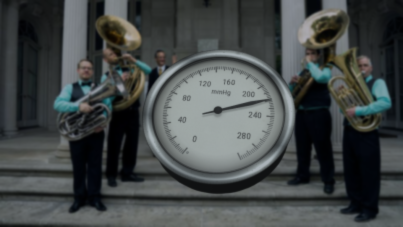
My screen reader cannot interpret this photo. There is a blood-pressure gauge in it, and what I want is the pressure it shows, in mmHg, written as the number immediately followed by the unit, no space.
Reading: 220mmHg
